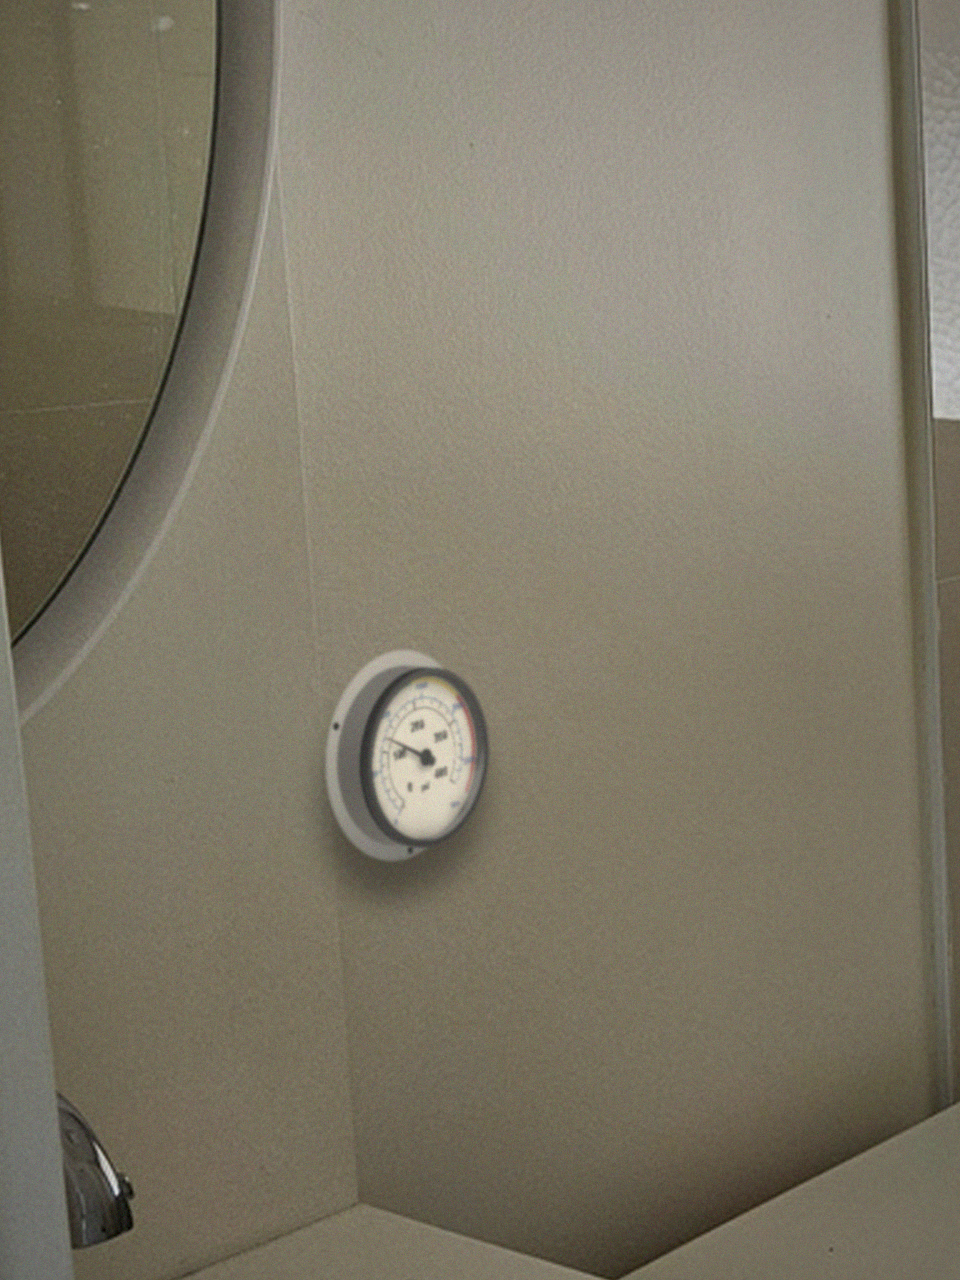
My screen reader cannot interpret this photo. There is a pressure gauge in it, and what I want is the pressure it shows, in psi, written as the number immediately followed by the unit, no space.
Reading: 120psi
